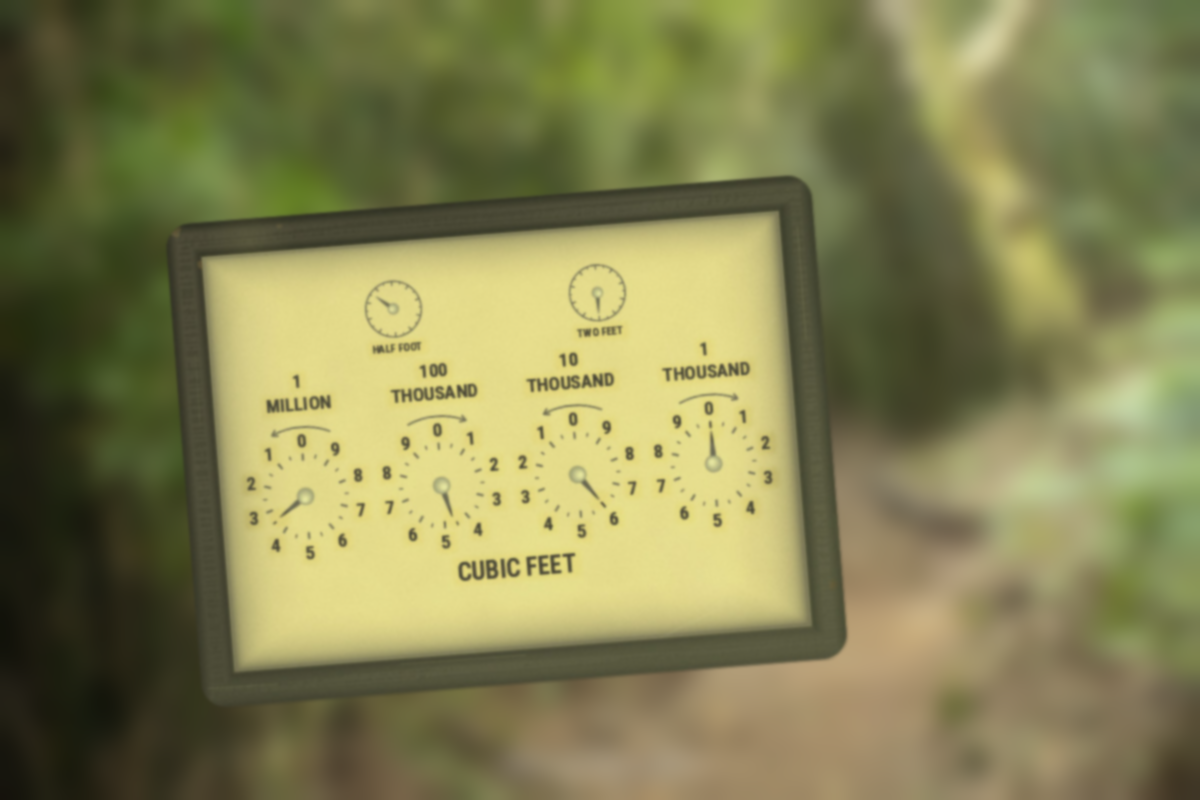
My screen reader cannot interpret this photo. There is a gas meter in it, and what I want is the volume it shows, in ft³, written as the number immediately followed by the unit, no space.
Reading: 346000ft³
